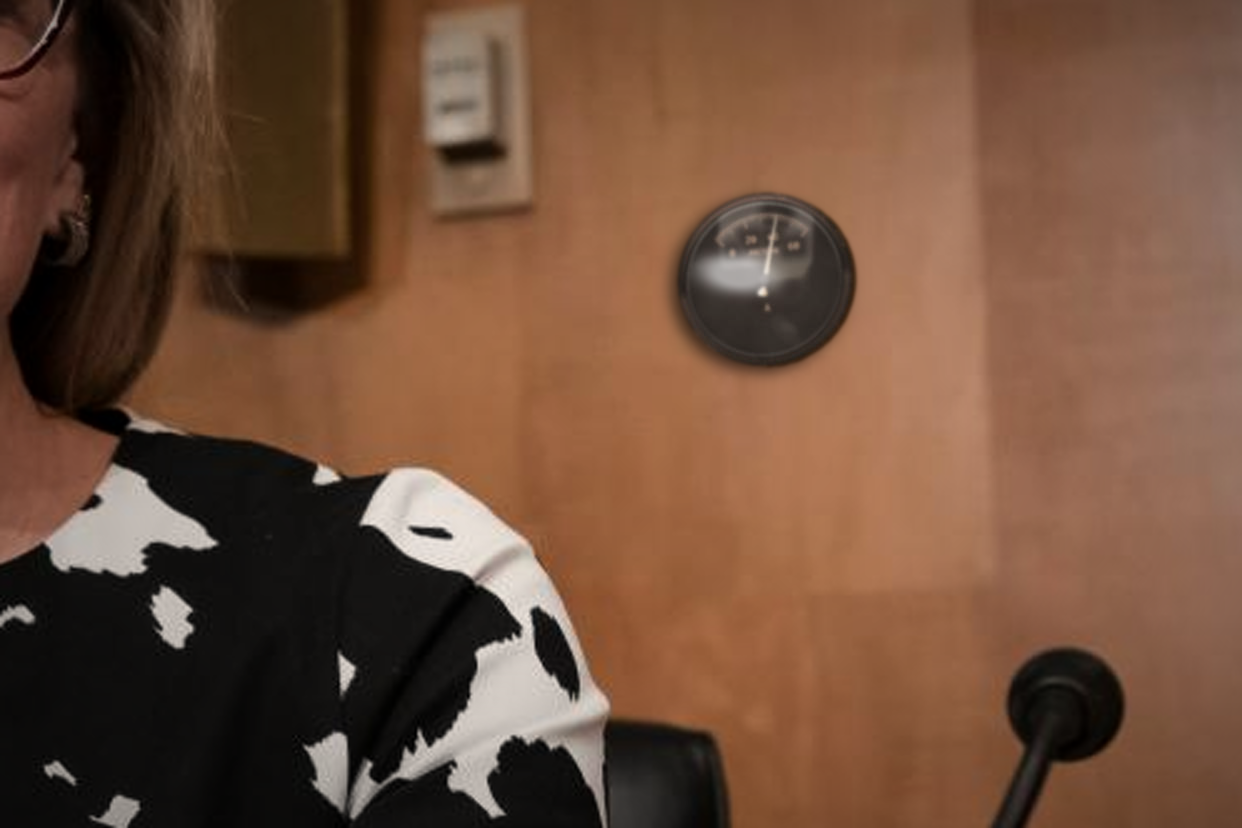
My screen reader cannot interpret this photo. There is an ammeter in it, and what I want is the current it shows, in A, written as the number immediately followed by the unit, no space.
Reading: 40A
